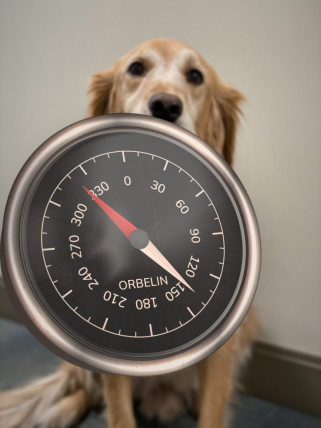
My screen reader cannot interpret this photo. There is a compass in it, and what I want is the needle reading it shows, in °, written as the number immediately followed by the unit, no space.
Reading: 320°
